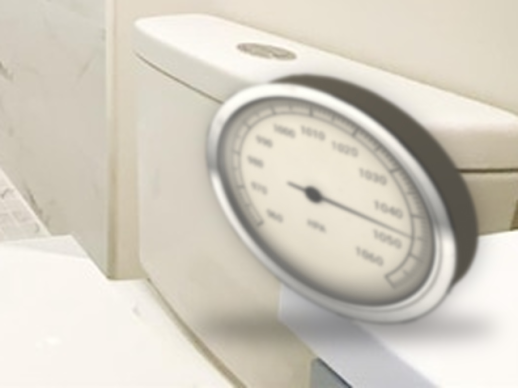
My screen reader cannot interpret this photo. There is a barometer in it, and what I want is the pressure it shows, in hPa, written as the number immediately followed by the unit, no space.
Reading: 1045hPa
